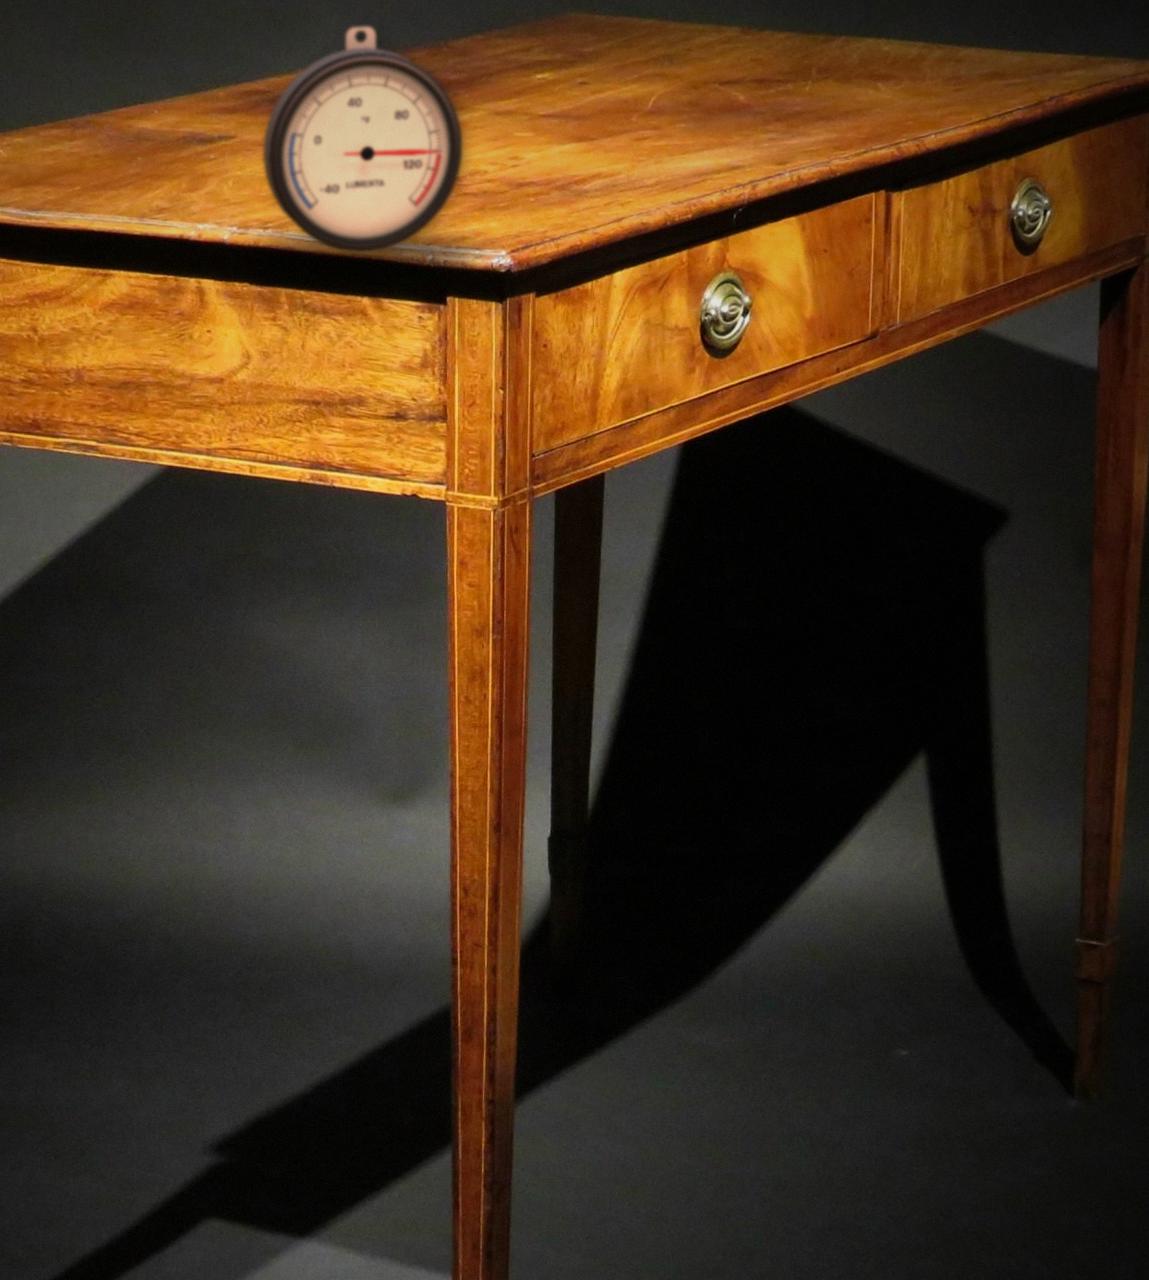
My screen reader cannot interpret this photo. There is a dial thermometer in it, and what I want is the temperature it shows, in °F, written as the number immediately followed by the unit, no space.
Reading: 110°F
